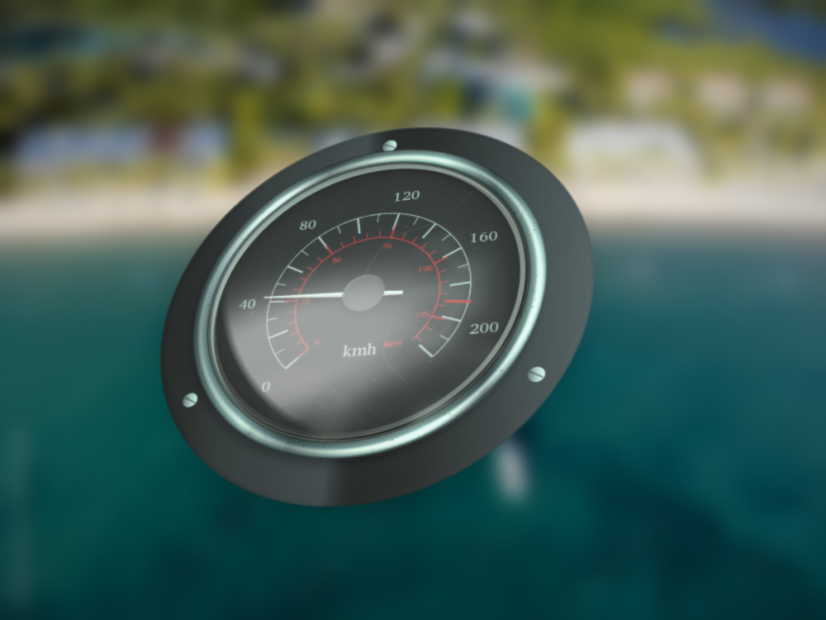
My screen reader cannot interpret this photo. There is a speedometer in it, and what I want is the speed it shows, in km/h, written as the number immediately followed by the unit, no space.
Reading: 40km/h
